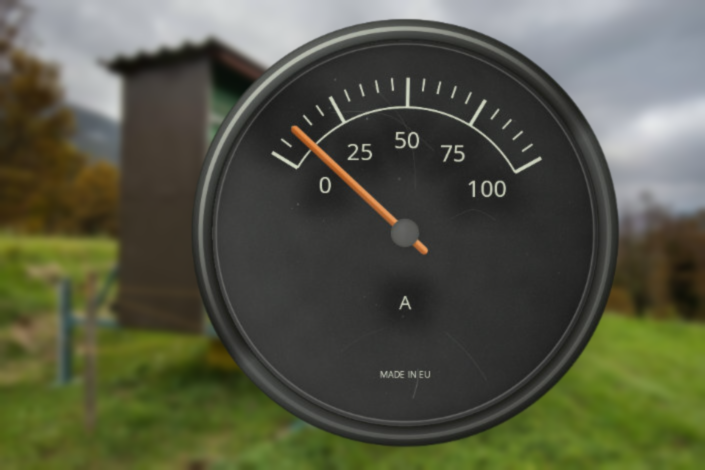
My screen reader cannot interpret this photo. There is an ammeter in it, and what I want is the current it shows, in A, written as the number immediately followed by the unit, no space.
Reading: 10A
